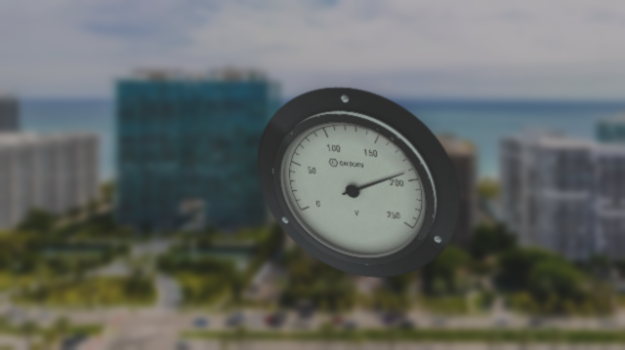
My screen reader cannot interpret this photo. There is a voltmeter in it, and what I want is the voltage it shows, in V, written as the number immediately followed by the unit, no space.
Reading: 190V
